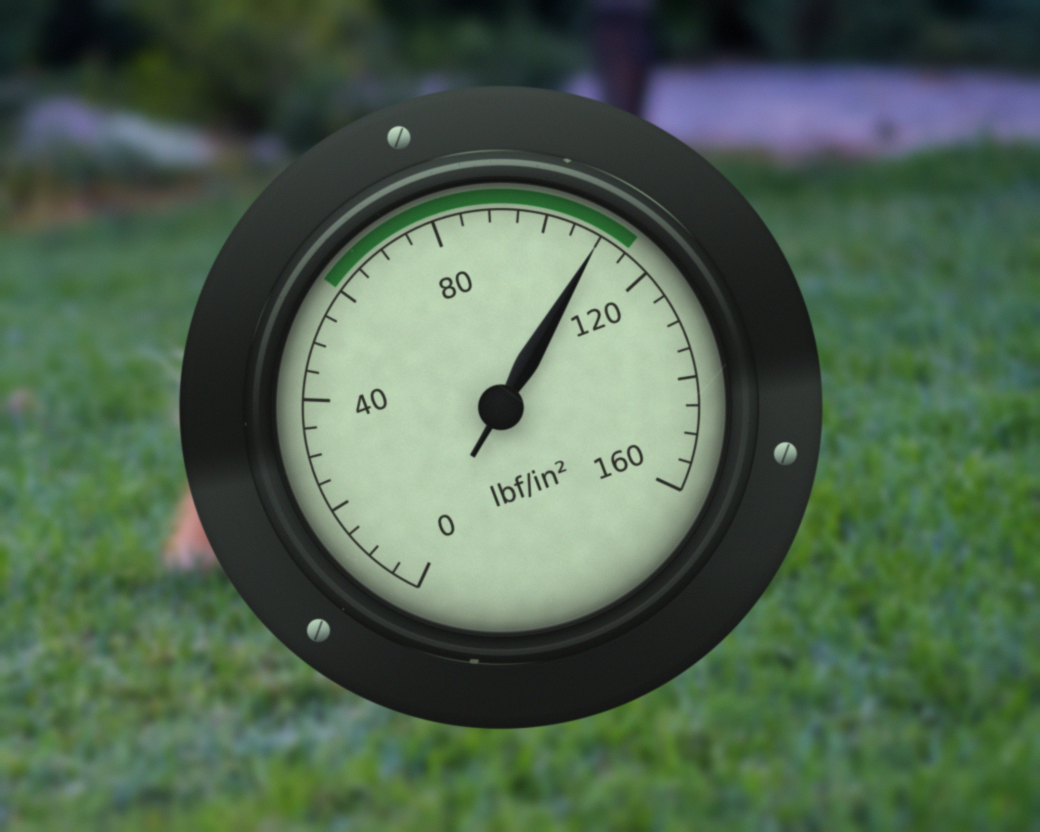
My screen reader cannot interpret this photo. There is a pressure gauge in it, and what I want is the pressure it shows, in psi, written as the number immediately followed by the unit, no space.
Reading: 110psi
